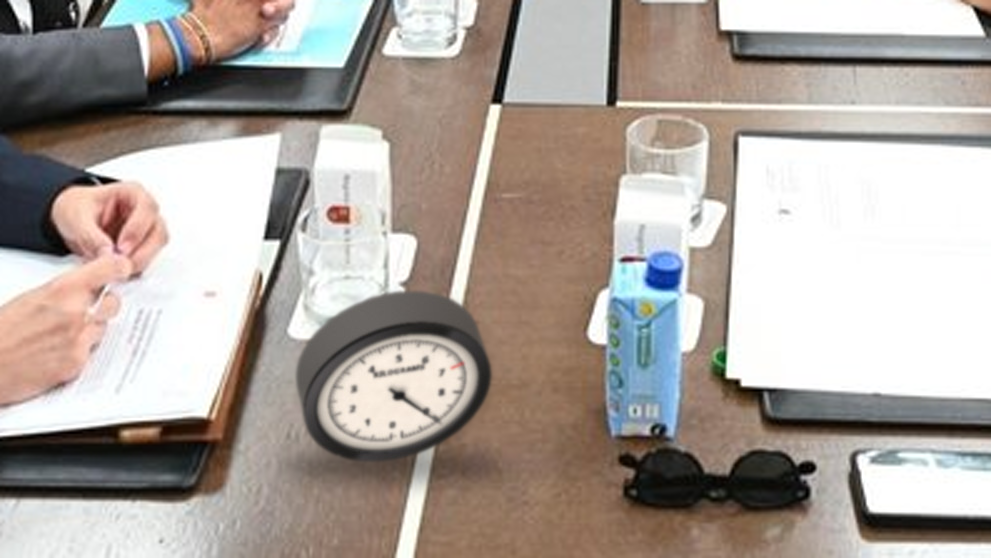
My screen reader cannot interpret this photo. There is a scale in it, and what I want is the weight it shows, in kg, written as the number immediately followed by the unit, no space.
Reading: 9kg
